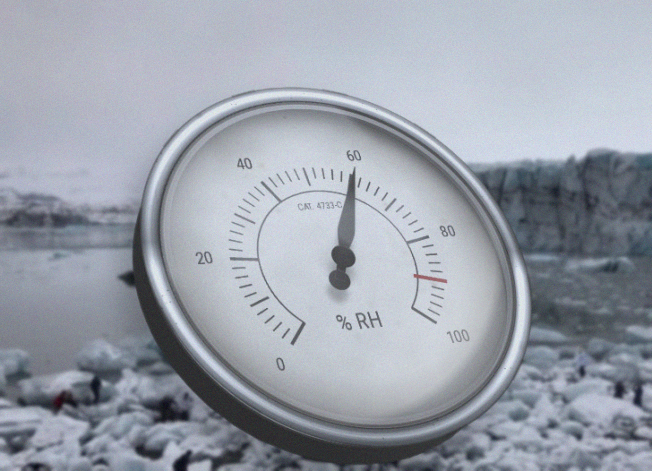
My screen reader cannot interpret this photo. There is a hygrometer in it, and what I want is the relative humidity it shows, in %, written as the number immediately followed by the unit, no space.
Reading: 60%
